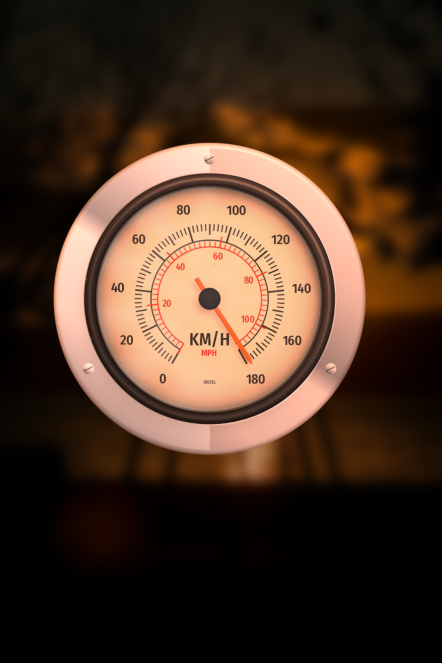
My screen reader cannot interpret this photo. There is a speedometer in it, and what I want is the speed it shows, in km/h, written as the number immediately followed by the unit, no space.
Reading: 178km/h
